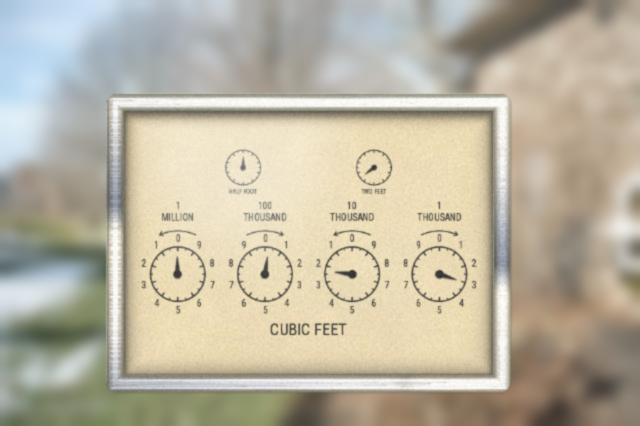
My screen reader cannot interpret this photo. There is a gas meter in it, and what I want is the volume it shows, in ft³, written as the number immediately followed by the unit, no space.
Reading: 2300ft³
